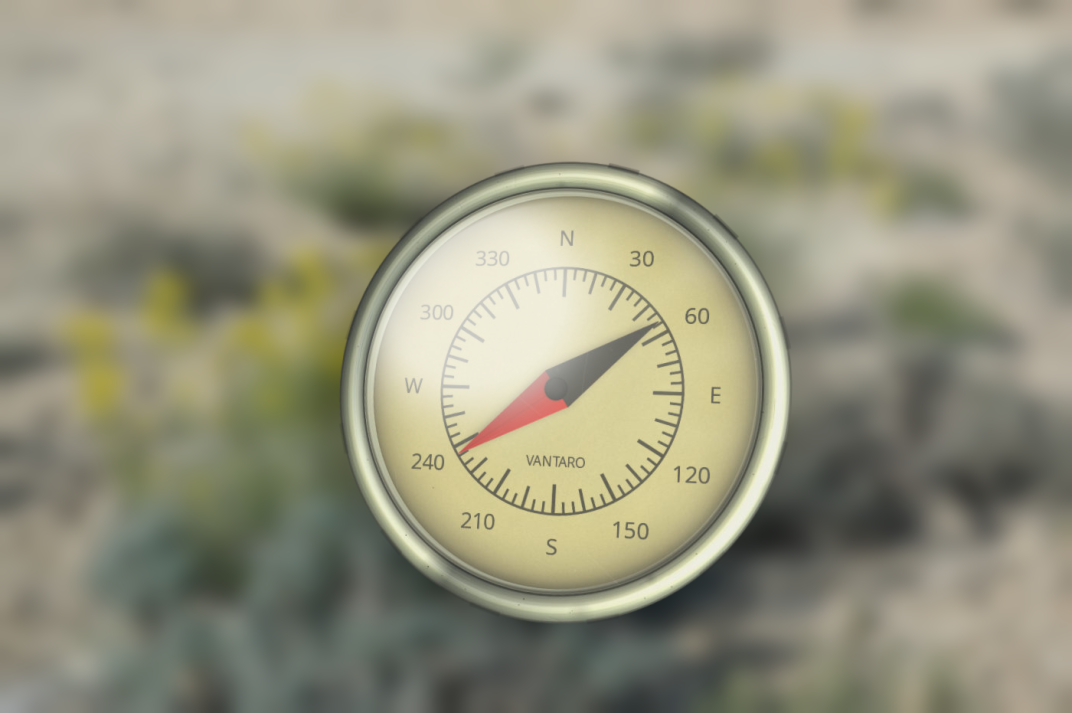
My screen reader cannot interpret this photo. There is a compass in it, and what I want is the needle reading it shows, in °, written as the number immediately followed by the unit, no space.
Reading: 235°
